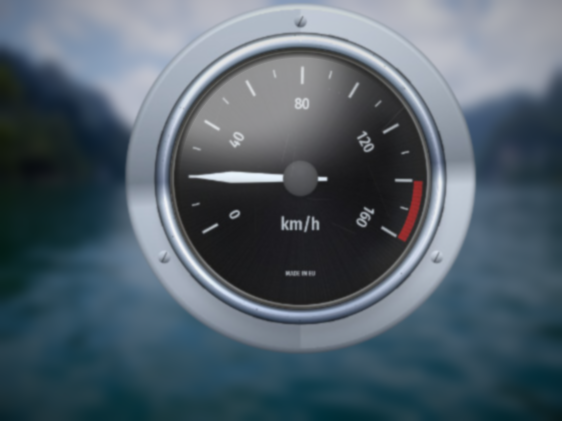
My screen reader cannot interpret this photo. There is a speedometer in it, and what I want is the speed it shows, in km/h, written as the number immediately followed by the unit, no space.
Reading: 20km/h
